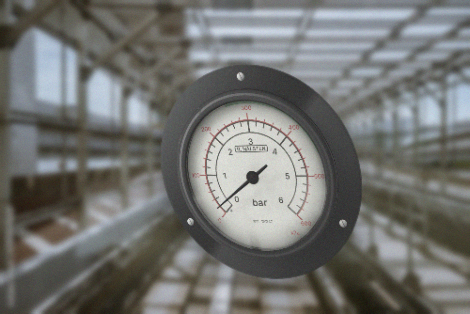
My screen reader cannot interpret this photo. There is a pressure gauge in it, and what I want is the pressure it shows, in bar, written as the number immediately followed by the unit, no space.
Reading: 0.2bar
